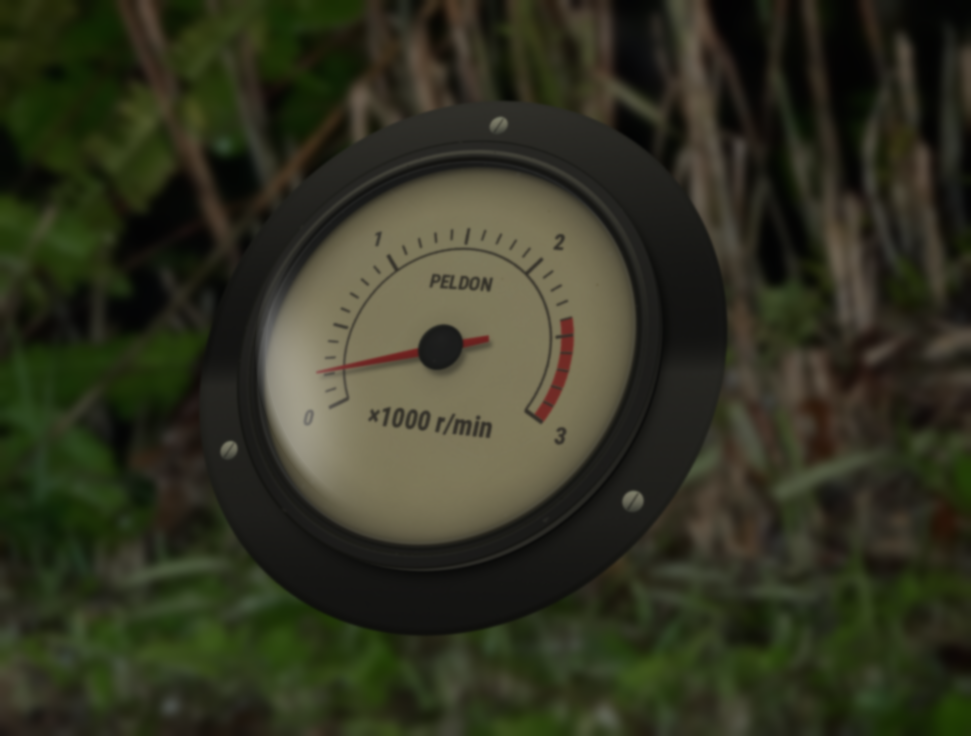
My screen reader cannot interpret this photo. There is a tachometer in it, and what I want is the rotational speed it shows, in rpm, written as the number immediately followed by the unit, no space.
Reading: 200rpm
